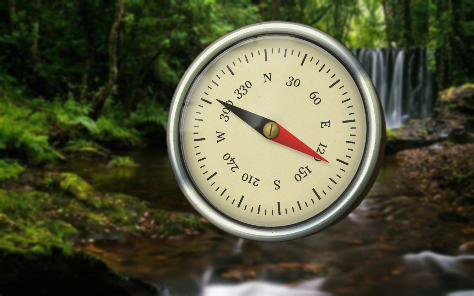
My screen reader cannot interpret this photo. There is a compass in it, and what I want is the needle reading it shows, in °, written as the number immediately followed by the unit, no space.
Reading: 125°
